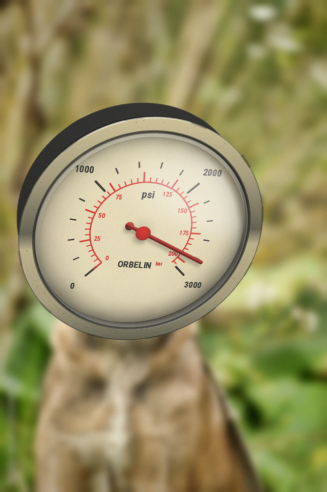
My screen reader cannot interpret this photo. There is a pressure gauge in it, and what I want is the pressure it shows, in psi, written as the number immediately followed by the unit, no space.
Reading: 2800psi
